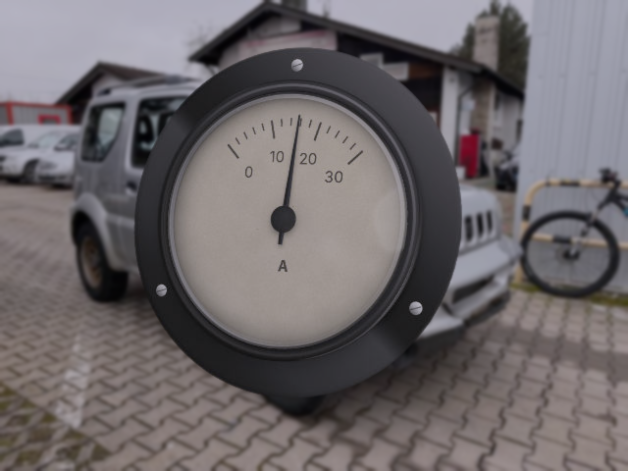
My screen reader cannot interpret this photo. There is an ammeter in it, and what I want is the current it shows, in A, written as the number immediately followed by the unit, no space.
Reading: 16A
